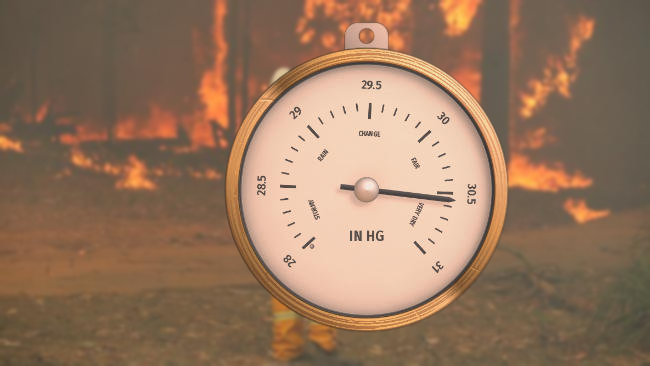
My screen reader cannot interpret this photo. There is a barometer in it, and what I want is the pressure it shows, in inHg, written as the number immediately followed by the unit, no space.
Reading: 30.55inHg
